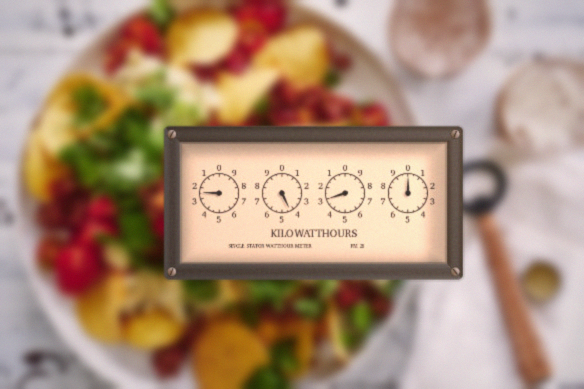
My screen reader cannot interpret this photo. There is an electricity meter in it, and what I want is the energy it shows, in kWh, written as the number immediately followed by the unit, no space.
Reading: 2430kWh
